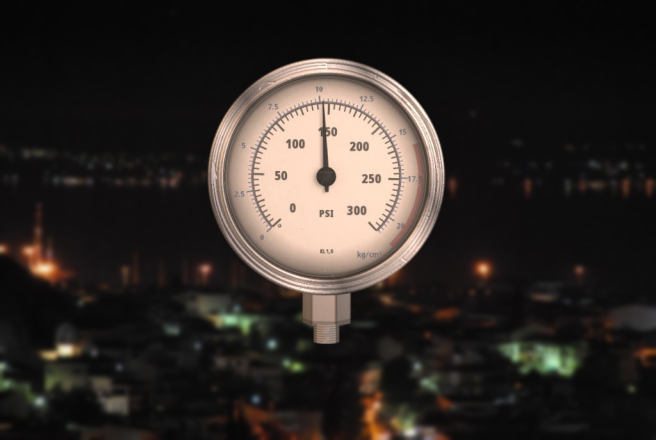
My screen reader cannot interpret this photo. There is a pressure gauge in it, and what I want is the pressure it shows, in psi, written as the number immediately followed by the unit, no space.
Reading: 145psi
